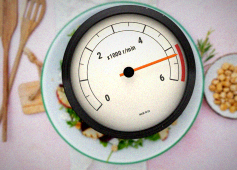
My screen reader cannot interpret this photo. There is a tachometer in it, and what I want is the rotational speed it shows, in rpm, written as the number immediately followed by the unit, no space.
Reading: 5250rpm
